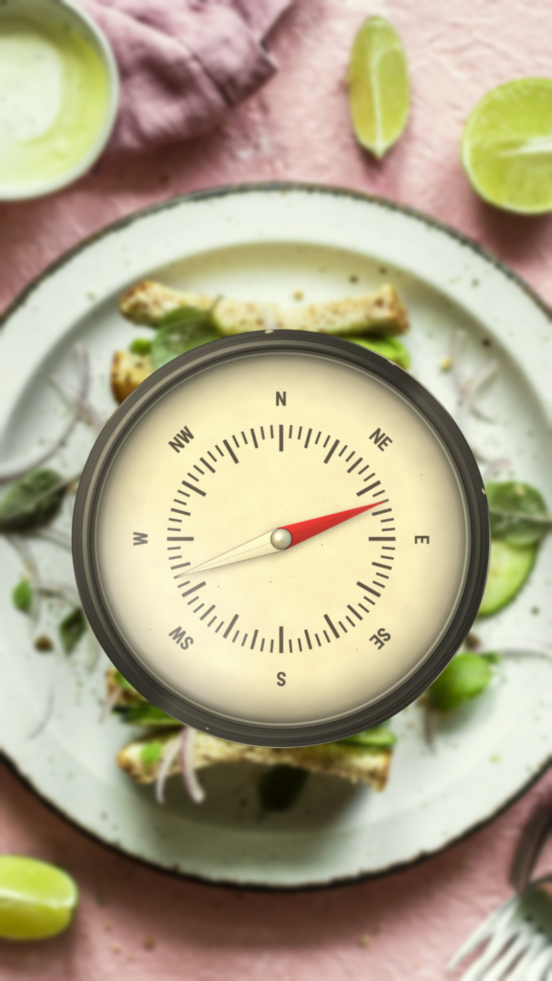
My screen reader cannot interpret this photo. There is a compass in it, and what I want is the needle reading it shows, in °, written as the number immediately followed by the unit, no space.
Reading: 70°
